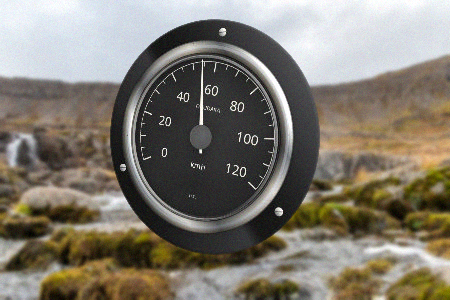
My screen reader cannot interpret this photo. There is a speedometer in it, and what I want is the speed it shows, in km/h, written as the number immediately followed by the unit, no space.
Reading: 55km/h
